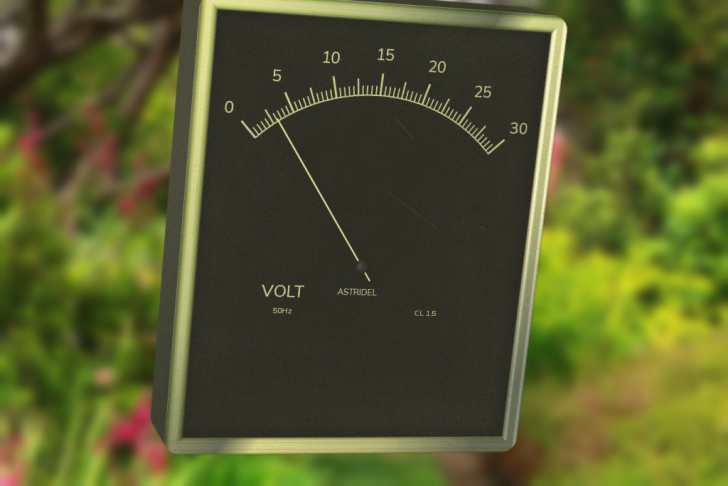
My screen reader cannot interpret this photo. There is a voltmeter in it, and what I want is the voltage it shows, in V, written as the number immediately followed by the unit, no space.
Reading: 3V
